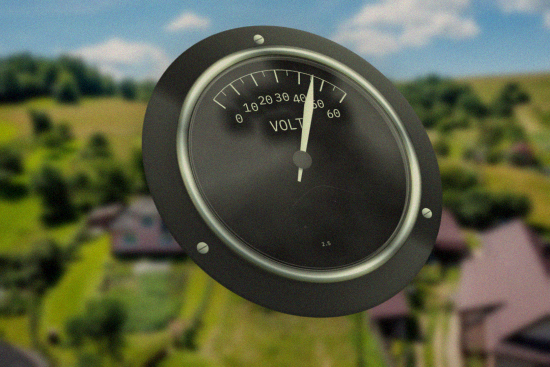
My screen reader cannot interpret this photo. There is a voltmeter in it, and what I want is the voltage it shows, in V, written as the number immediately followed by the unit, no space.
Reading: 45V
